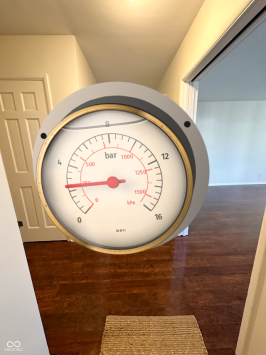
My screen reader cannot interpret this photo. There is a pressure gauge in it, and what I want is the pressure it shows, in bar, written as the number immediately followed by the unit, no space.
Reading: 2.5bar
